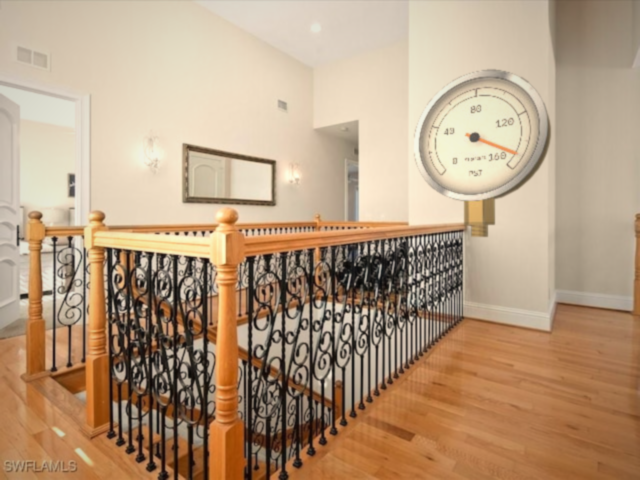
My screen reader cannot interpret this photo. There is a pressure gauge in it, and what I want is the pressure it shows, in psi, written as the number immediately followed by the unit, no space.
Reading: 150psi
